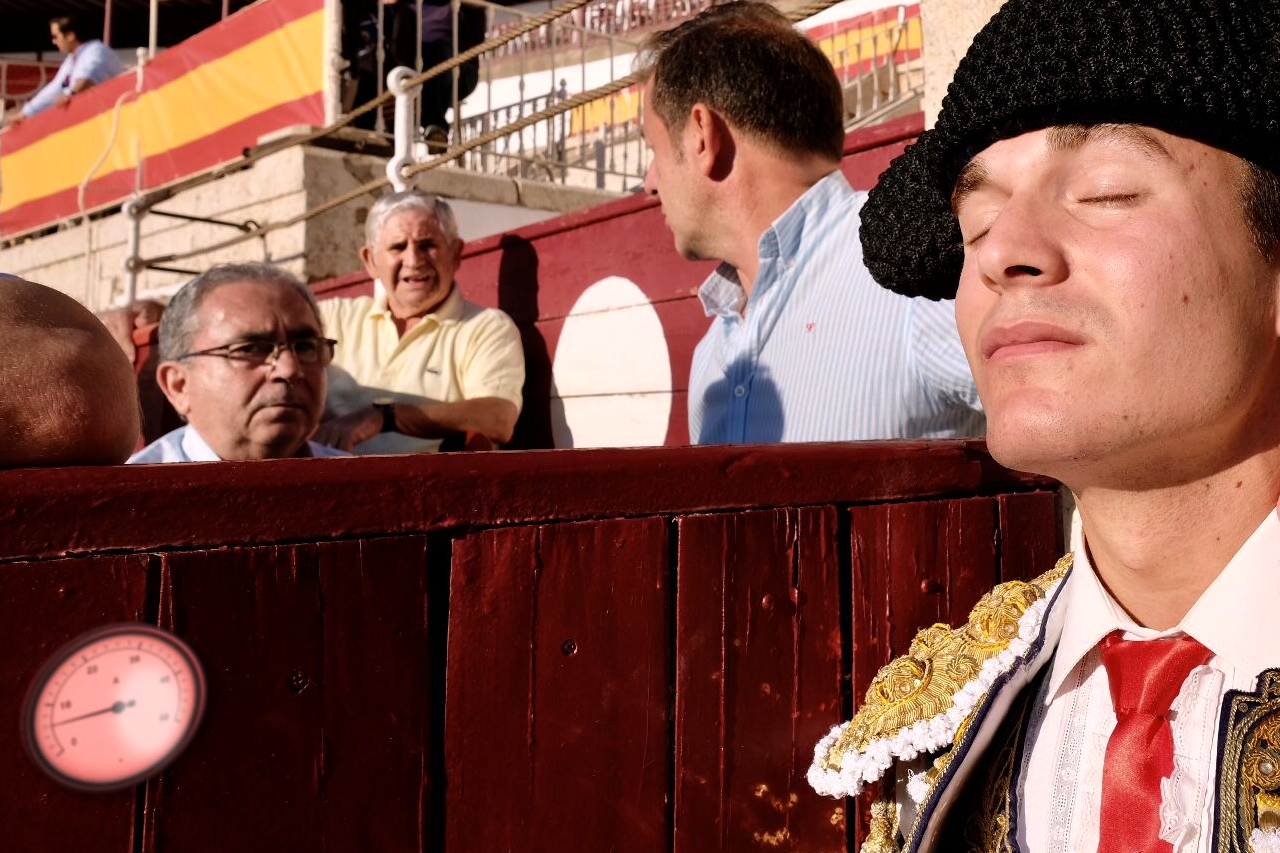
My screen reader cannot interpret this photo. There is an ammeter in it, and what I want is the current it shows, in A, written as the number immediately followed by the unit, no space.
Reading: 6A
